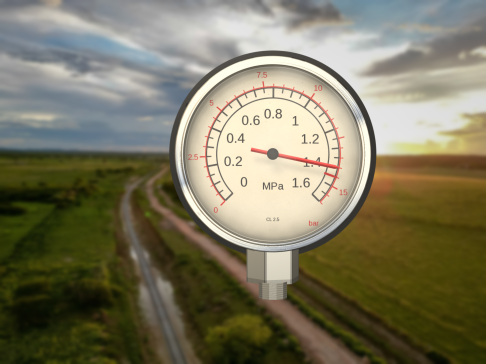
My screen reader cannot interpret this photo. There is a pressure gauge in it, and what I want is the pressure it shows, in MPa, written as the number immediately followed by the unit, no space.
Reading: 1.4MPa
